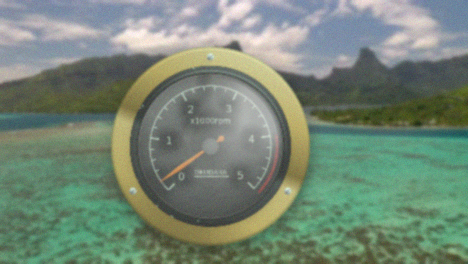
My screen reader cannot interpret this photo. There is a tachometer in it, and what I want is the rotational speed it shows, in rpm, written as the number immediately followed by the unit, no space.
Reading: 200rpm
